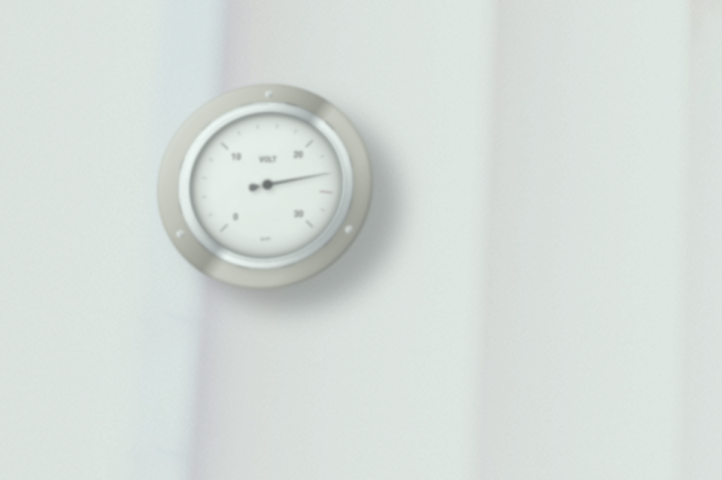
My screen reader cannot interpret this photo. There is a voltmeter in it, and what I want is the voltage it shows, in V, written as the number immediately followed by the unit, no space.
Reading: 24V
